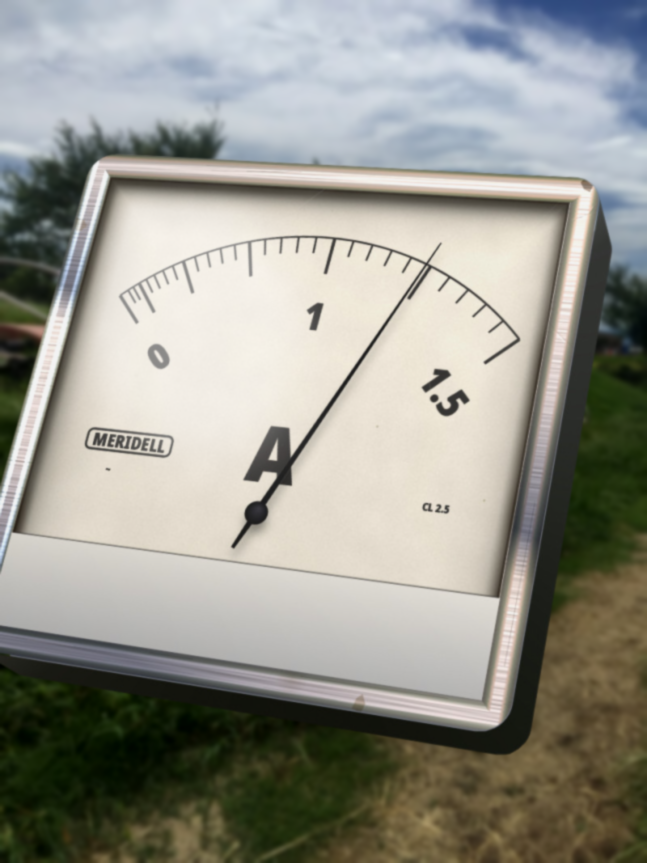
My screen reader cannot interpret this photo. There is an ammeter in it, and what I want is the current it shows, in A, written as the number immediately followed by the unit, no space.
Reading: 1.25A
